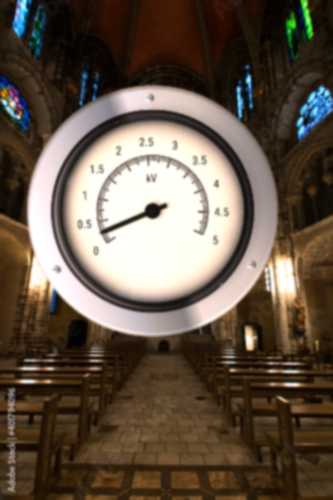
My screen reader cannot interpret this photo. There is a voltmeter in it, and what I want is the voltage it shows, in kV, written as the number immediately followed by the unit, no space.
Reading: 0.25kV
